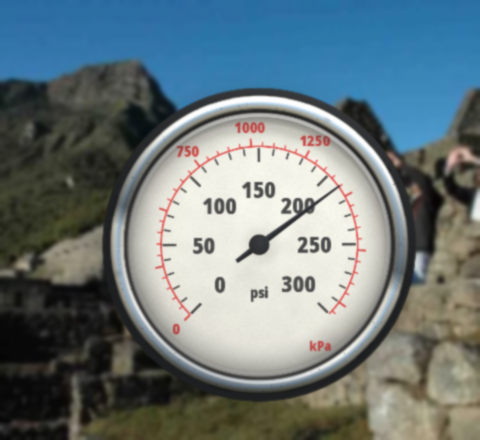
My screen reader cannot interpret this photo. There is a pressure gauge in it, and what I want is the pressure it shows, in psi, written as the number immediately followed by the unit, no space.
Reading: 210psi
